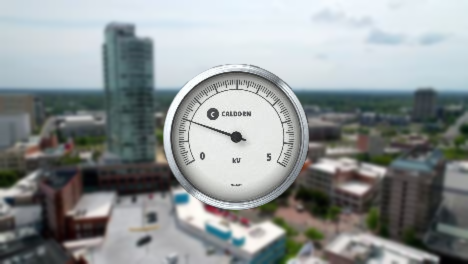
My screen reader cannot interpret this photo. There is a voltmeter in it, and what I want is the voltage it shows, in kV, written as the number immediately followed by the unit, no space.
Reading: 1kV
